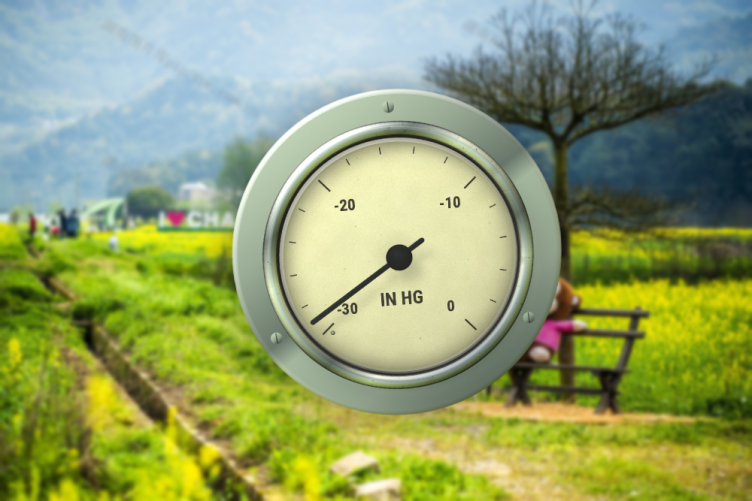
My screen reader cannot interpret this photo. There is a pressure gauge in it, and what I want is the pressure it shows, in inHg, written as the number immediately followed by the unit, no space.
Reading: -29inHg
